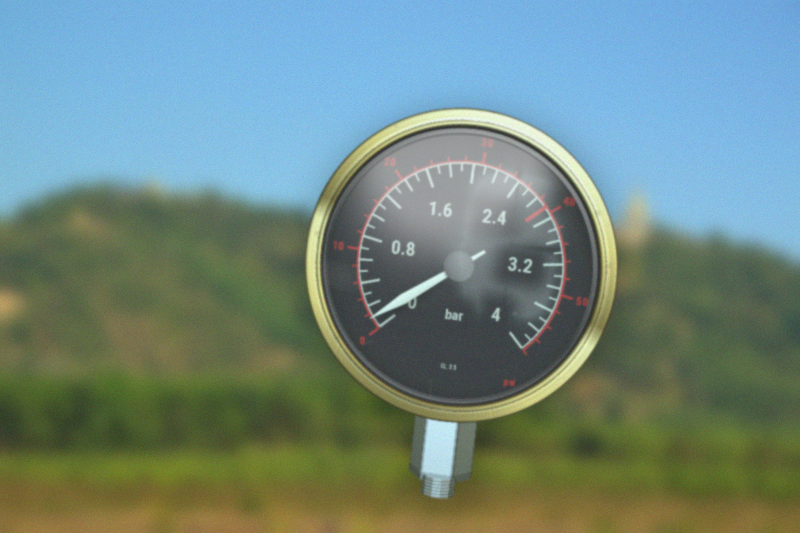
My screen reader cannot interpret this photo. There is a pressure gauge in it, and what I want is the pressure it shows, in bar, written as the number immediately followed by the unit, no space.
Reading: 0.1bar
